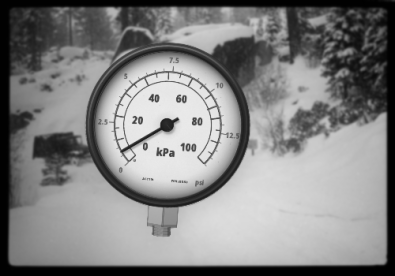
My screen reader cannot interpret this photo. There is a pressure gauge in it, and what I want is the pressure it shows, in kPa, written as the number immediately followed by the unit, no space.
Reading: 5kPa
